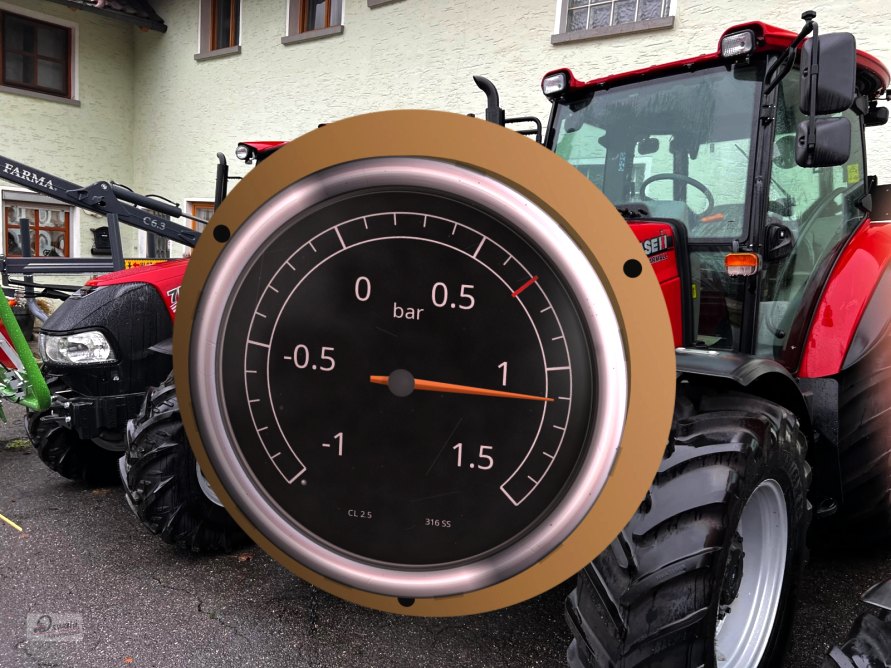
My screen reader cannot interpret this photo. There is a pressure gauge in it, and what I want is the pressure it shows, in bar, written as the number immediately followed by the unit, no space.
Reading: 1.1bar
